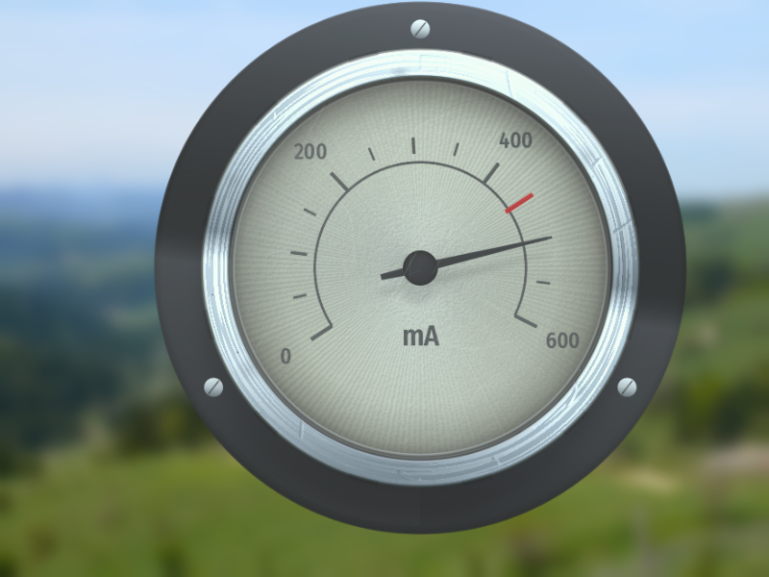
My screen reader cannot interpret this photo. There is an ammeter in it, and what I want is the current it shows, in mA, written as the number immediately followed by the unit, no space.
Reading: 500mA
